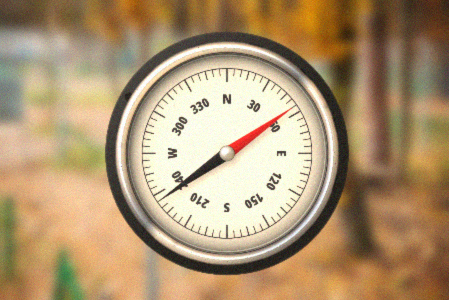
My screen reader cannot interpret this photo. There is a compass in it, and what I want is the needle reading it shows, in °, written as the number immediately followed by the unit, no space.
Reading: 55°
